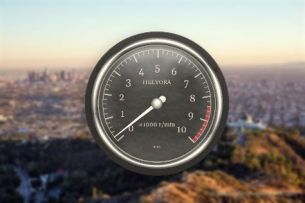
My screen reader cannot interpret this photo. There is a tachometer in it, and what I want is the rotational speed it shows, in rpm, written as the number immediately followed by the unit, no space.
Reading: 200rpm
